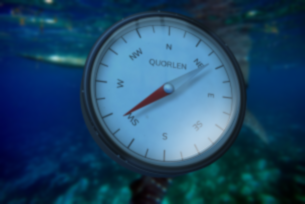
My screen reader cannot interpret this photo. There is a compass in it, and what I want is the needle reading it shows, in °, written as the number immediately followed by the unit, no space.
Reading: 232.5°
